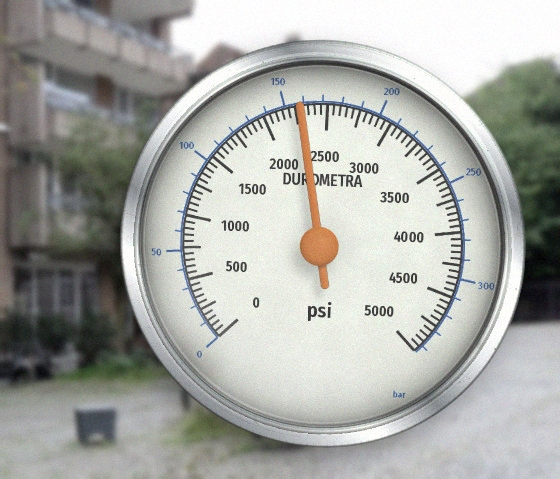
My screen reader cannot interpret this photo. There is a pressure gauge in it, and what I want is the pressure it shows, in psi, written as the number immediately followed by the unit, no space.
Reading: 2300psi
